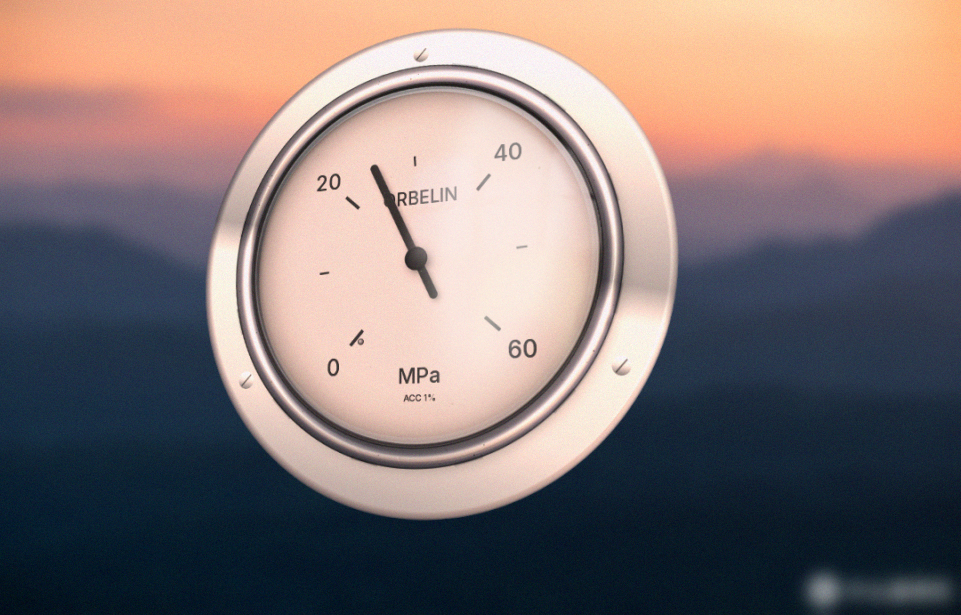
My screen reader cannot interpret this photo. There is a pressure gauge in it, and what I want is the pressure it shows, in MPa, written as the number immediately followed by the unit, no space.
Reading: 25MPa
